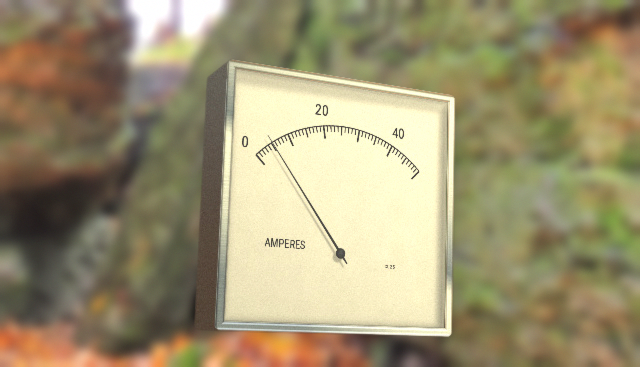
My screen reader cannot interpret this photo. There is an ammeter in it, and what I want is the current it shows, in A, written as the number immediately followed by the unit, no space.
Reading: 5A
